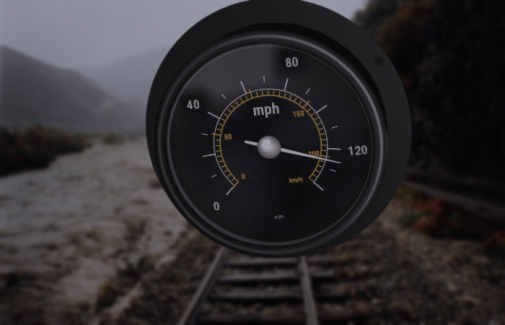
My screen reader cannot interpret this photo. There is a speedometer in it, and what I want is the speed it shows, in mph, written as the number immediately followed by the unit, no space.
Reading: 125mph
